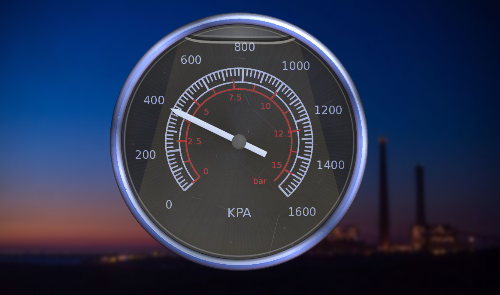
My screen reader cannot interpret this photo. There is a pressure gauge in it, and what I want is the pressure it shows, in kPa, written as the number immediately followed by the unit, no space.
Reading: 400kPa
